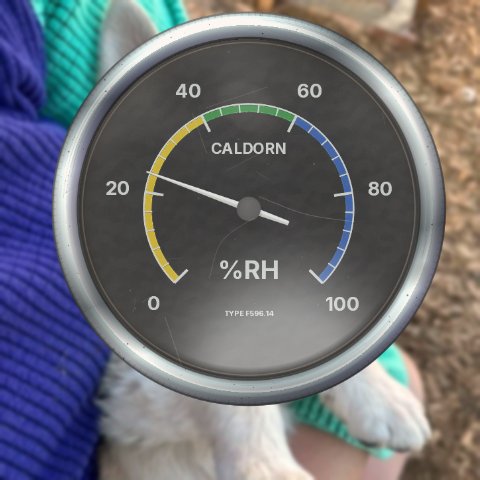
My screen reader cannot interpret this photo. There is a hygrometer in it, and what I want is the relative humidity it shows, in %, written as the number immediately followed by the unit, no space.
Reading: 24%
